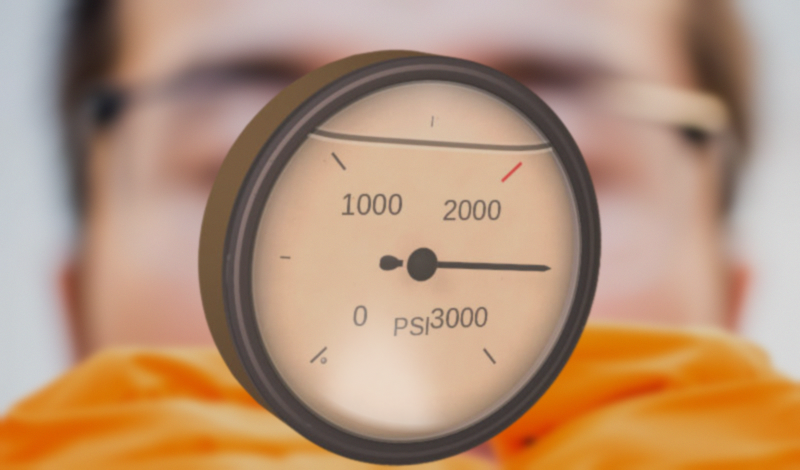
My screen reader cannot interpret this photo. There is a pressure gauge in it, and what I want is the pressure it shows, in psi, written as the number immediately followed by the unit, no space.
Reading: 2500psi
